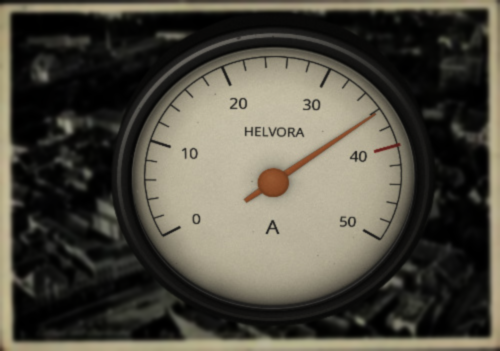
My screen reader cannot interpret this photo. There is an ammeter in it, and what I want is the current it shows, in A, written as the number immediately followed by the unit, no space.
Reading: 36A
